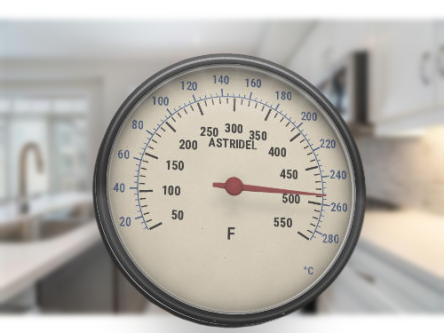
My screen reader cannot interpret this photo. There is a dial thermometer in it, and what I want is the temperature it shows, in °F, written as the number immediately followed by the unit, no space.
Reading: 490°F
